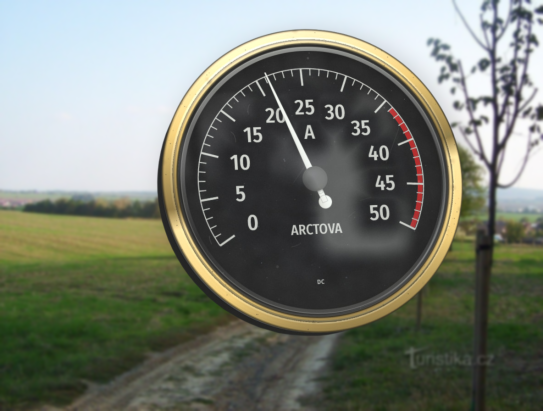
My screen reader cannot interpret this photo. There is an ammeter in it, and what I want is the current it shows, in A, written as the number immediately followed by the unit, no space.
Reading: 21A
